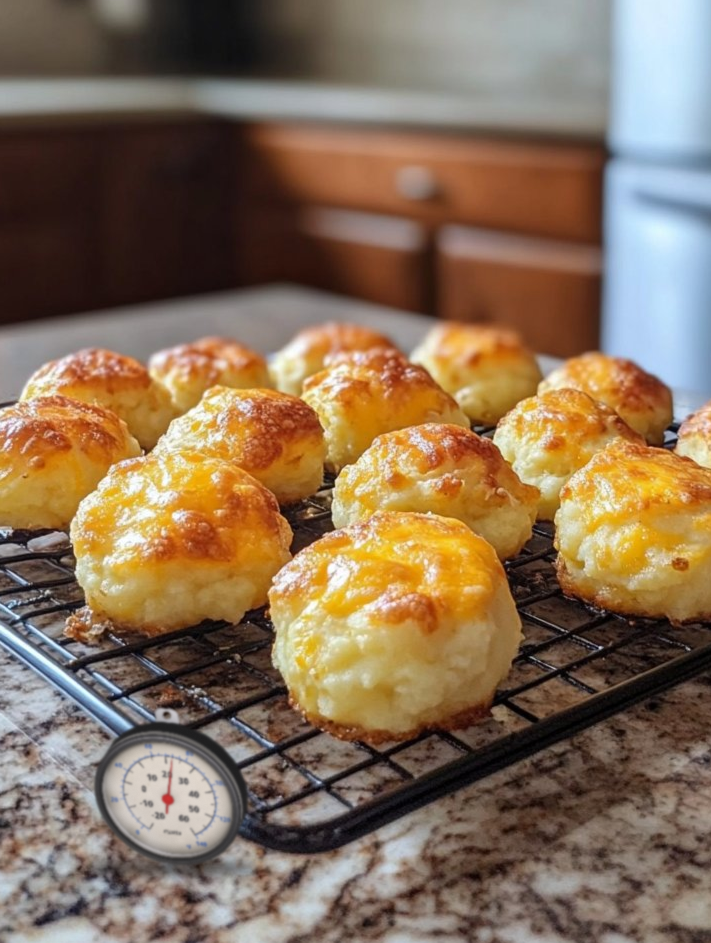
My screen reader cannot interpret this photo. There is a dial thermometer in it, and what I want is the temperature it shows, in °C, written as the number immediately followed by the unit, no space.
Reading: 22.5°C
